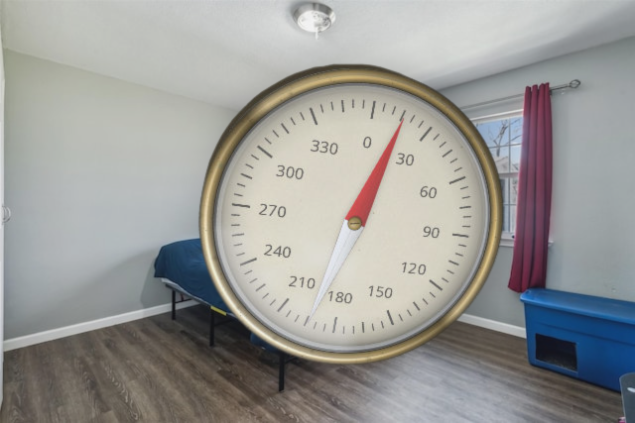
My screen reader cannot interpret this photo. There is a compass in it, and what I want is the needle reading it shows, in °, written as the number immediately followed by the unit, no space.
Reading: 15°
